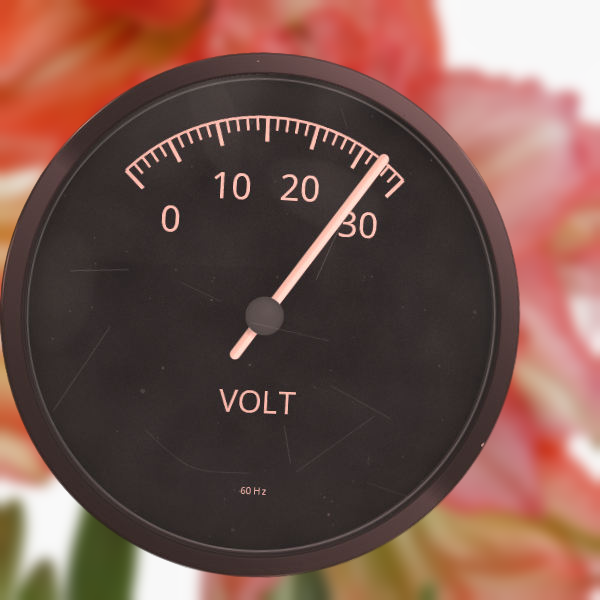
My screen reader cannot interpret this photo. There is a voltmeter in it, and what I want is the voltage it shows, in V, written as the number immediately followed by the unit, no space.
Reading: 27V
